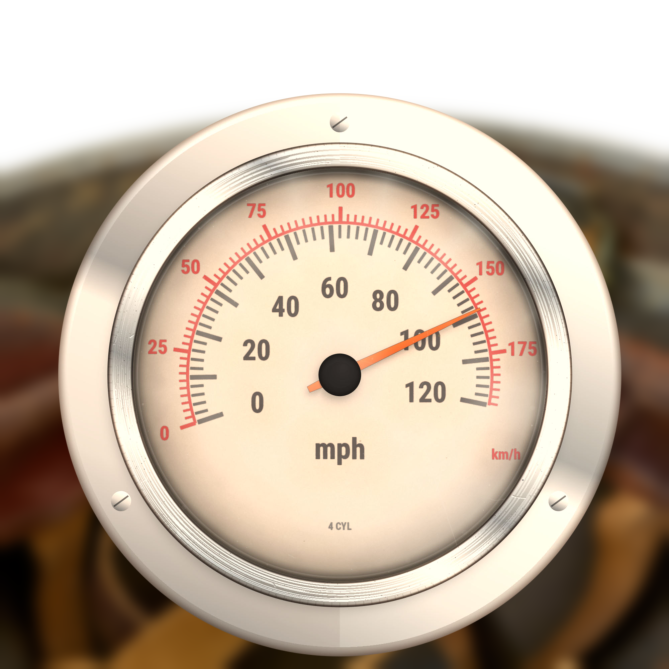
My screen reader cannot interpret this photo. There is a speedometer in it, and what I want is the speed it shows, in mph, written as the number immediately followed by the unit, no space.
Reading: 99mph
